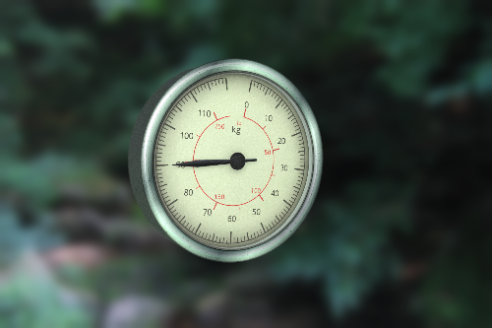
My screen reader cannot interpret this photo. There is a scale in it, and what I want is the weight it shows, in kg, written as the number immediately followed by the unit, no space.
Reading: 90kg
